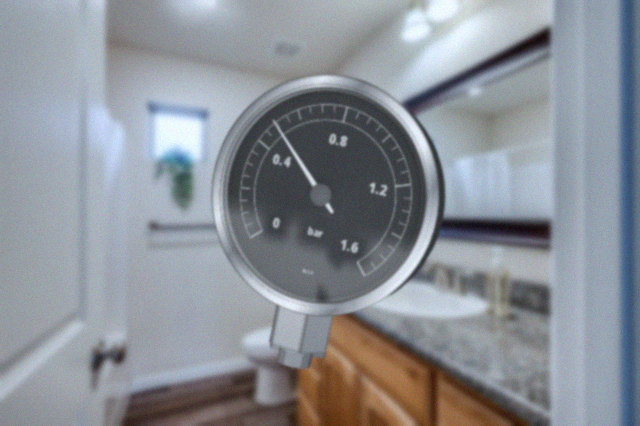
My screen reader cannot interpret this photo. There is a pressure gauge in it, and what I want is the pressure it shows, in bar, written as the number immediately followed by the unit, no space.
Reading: 0.5bar
